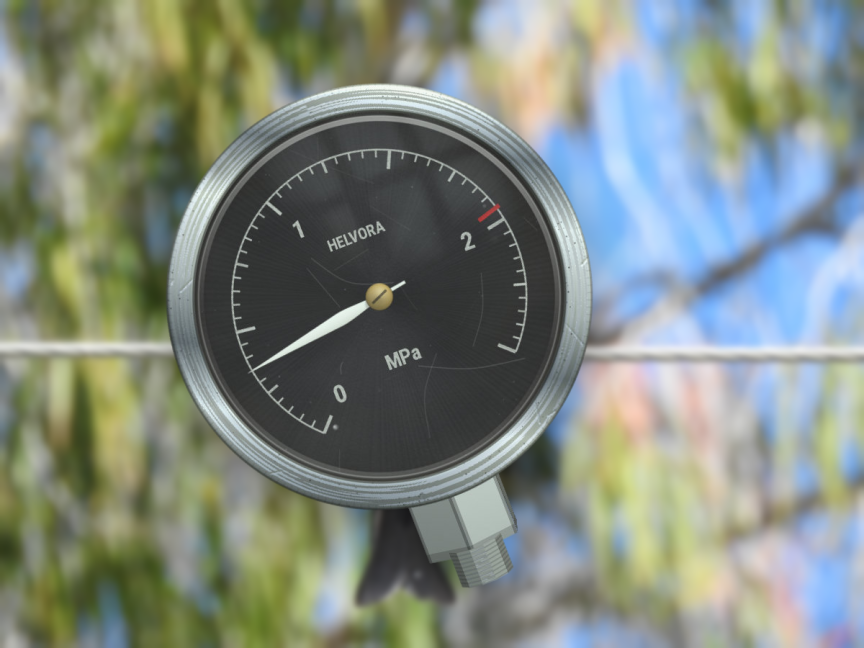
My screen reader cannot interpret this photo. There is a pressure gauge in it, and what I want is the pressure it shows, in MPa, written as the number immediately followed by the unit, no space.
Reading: 0.35MPa
